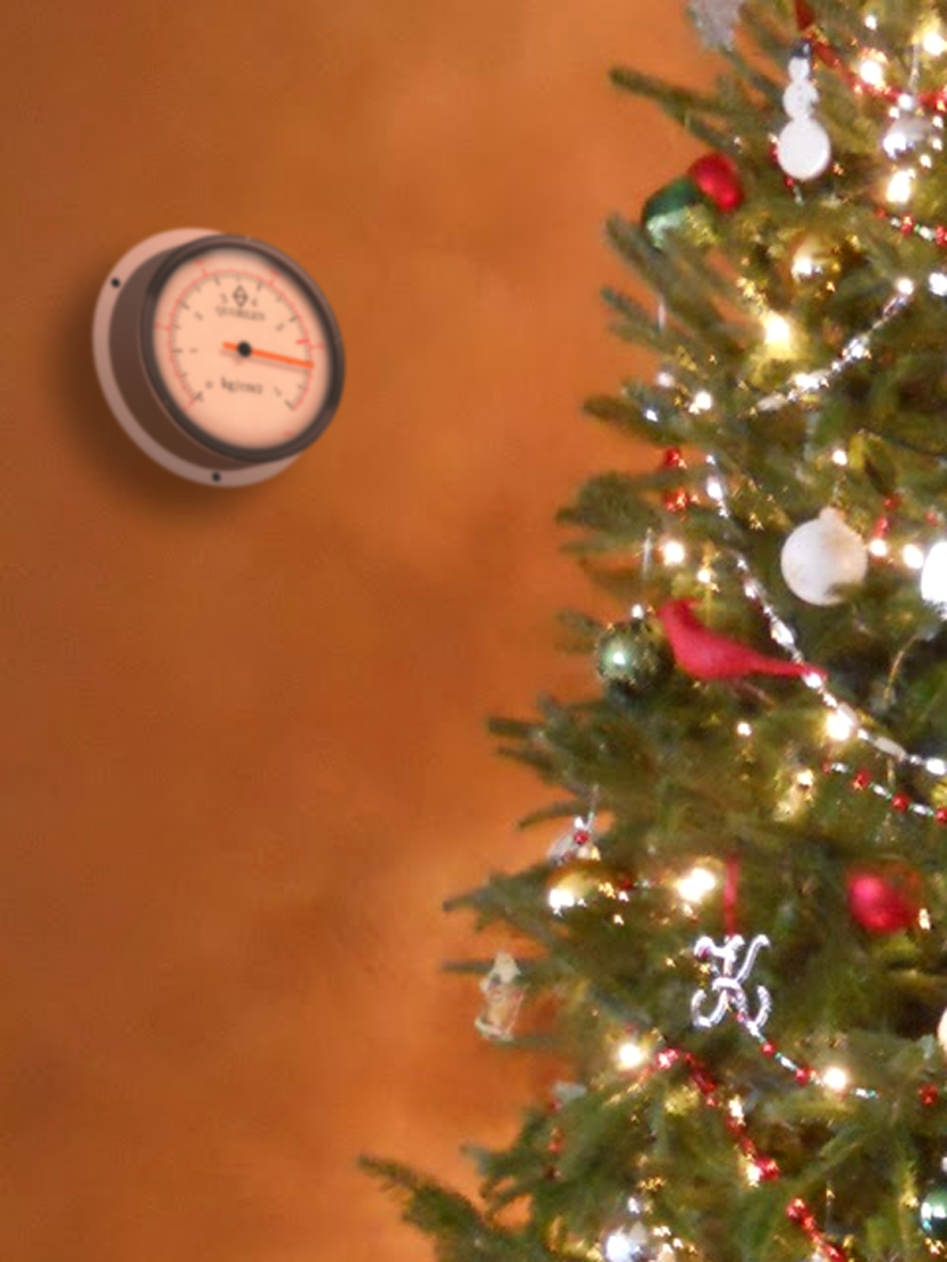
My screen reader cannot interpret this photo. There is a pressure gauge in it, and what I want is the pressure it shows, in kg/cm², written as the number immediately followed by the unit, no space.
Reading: 6kg/cm²
